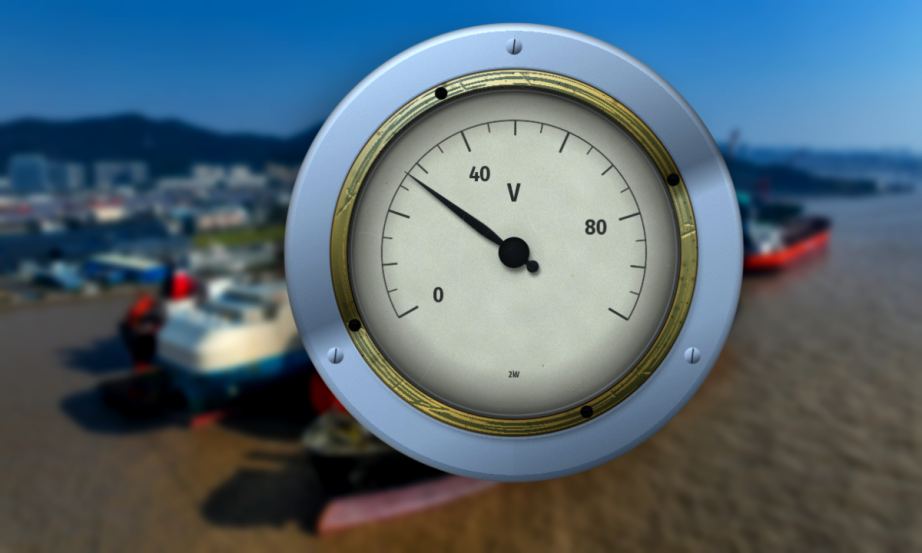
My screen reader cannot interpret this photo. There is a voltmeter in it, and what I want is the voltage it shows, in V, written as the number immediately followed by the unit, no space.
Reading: 27.5V
